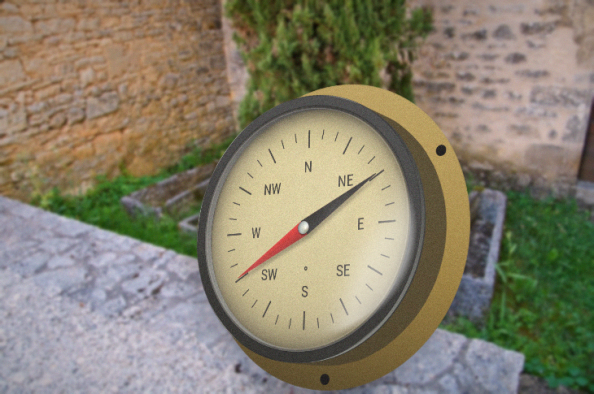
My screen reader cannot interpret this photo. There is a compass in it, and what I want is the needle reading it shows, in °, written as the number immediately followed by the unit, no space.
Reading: 240°
